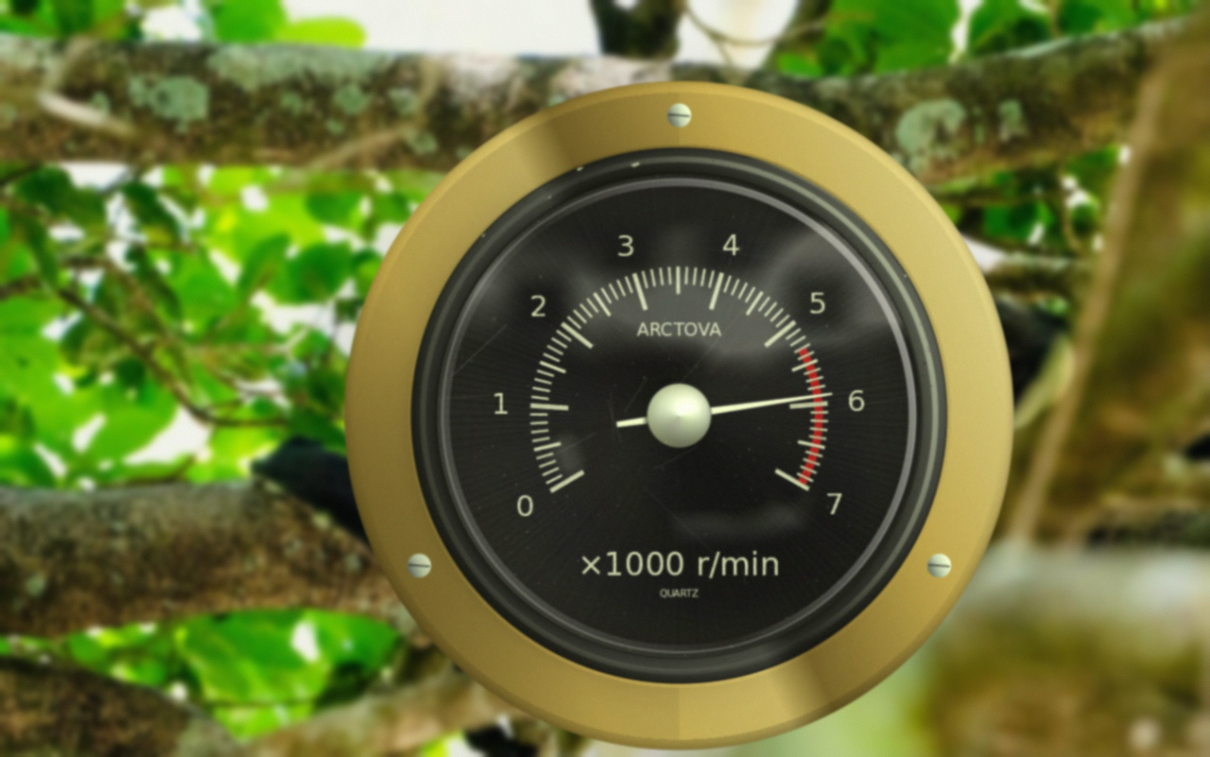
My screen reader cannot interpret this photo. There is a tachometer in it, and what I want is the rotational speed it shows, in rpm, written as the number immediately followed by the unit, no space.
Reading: 5900rpm
